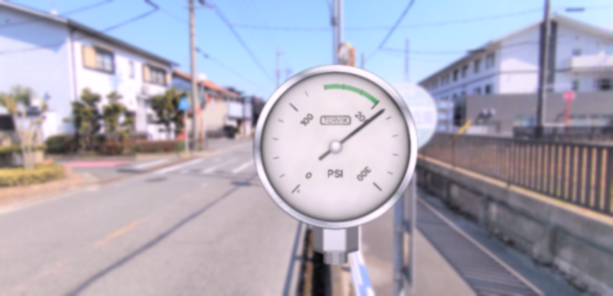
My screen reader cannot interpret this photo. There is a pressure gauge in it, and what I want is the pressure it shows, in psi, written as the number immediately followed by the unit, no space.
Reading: 210psi
